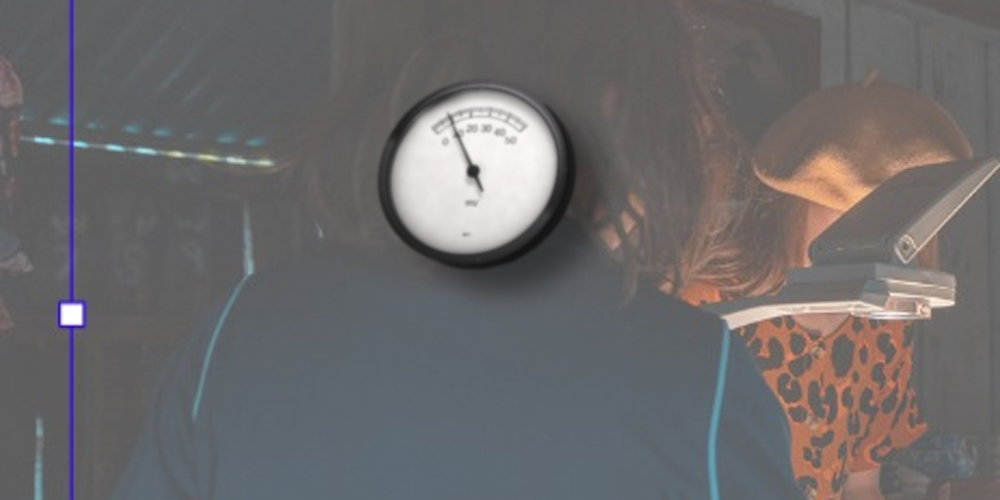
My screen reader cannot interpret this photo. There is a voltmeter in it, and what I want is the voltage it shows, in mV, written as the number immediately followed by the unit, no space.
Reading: 10mV
